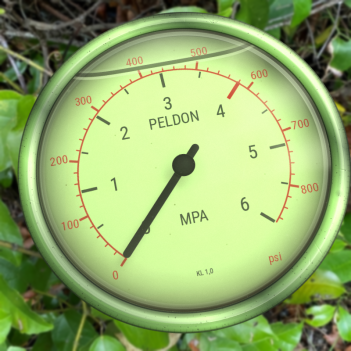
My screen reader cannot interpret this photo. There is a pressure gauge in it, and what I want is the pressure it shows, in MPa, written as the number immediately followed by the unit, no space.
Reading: 0MPa
